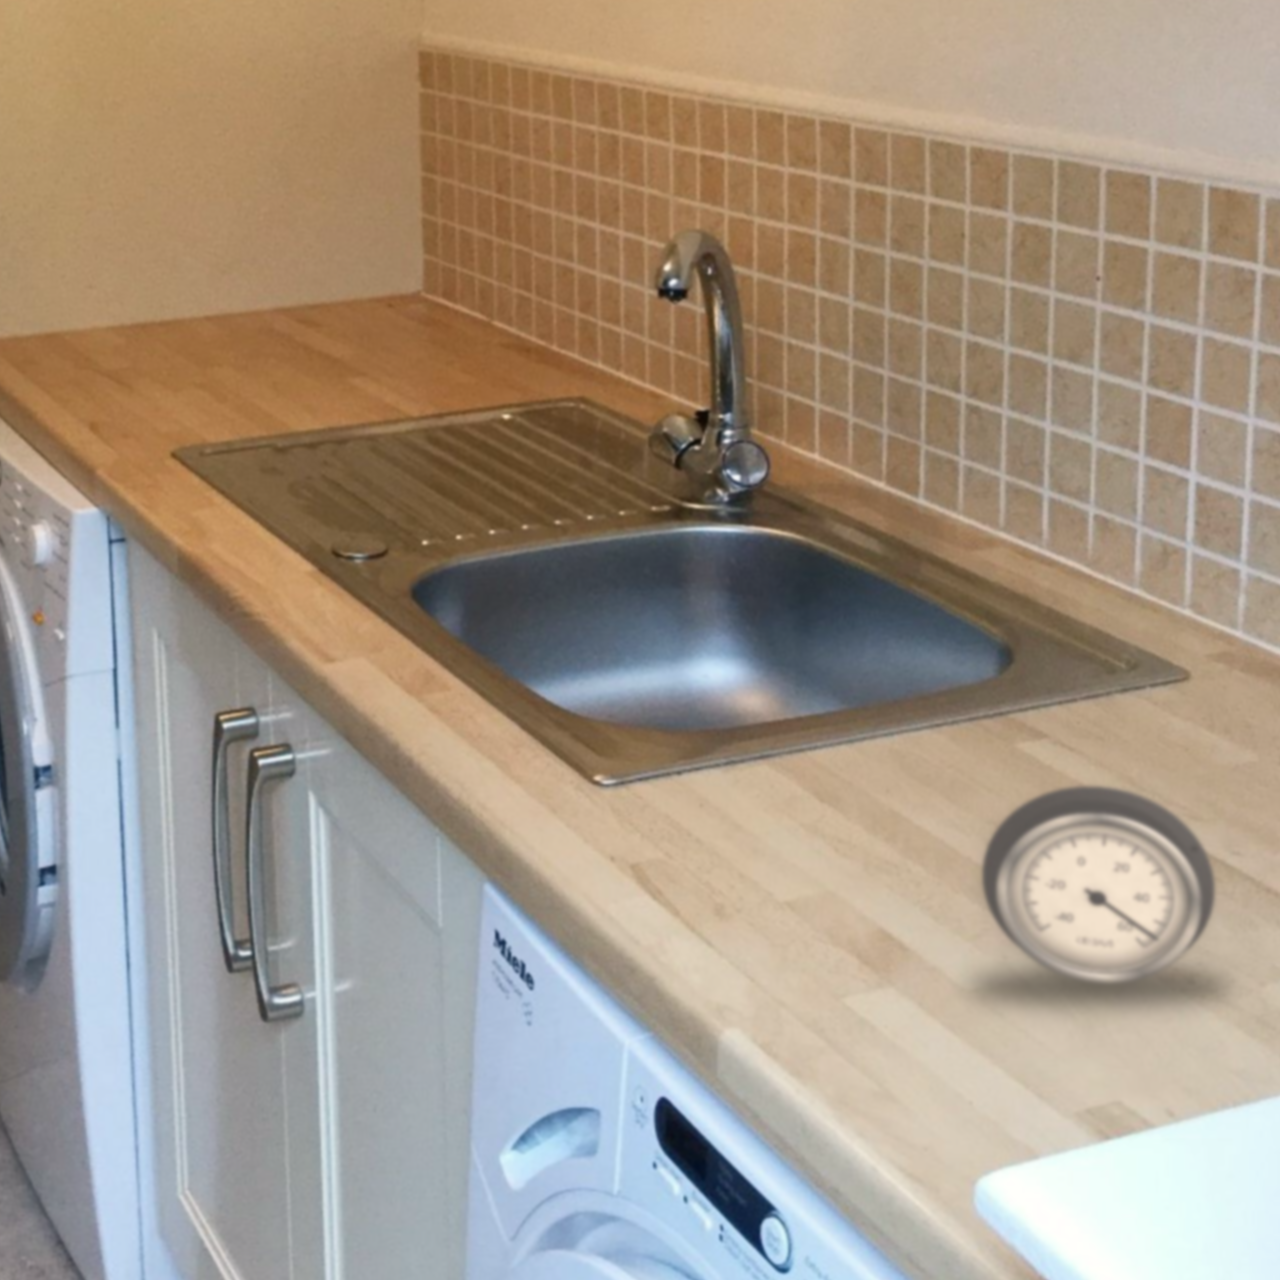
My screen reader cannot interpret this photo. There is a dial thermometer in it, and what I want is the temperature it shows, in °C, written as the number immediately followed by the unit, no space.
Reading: 55°C
